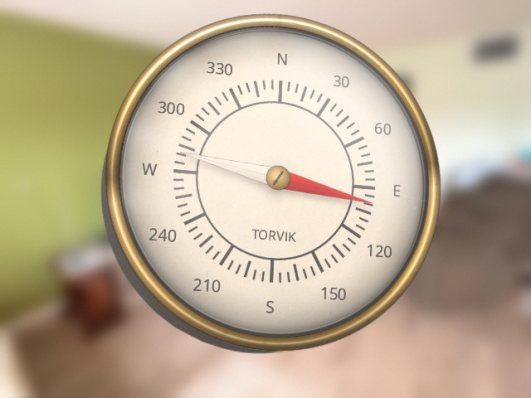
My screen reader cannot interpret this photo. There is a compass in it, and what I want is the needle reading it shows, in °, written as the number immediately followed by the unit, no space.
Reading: 100°
